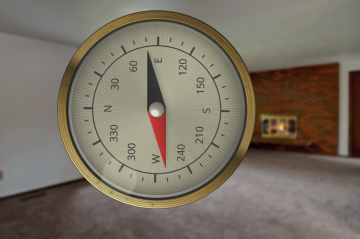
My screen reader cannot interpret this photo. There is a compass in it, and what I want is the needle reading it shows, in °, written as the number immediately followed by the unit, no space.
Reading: 260°
